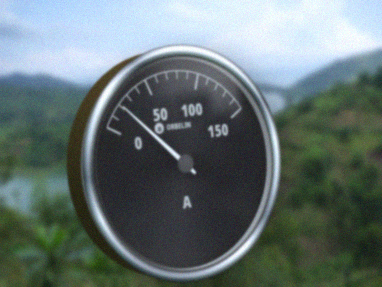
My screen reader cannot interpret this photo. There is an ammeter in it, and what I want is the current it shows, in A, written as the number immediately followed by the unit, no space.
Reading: 20A
